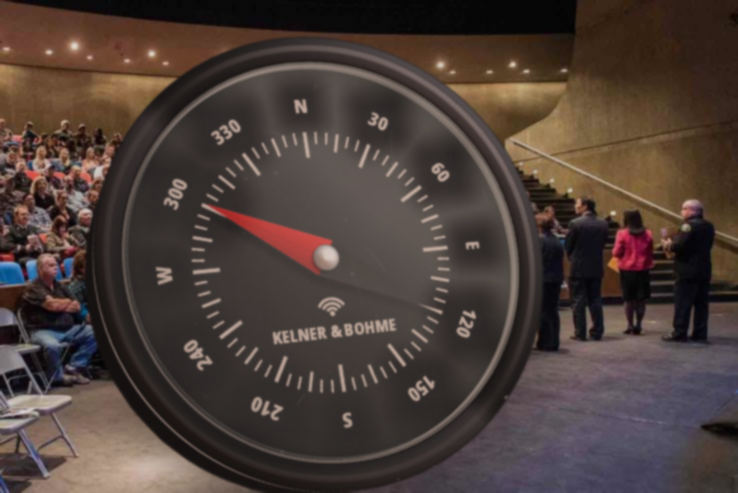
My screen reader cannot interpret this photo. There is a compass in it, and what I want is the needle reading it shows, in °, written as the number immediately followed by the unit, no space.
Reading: 300°
